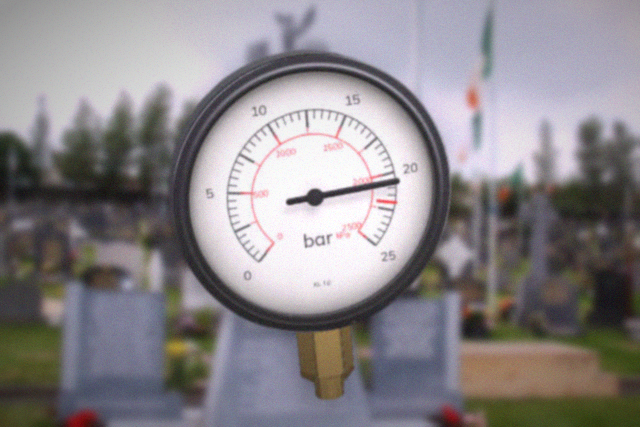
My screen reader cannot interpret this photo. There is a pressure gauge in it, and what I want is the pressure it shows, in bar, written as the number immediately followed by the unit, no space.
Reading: 20.5bar
